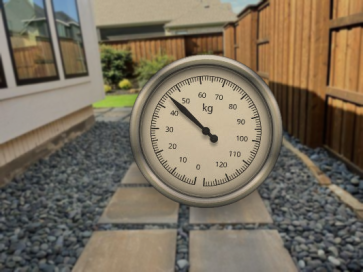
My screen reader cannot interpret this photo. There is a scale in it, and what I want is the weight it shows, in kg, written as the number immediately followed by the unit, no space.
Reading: 45kg
